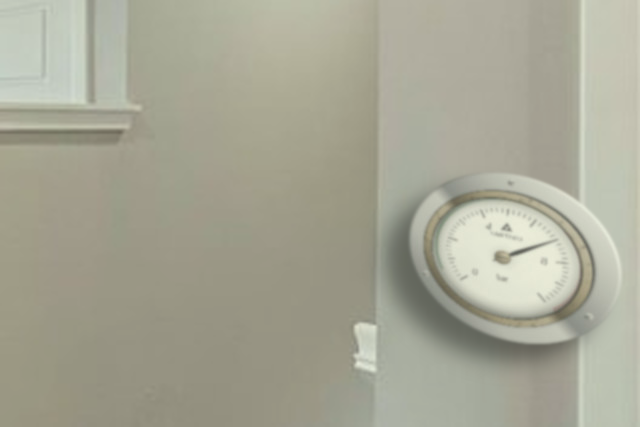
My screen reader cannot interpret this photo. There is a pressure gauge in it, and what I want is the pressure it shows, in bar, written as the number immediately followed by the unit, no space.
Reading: 7bar
